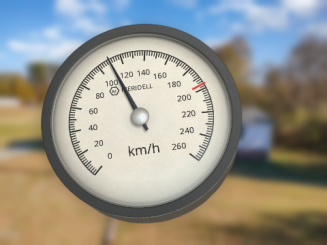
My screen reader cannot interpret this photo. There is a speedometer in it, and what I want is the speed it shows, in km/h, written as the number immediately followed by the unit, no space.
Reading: 110km/h
